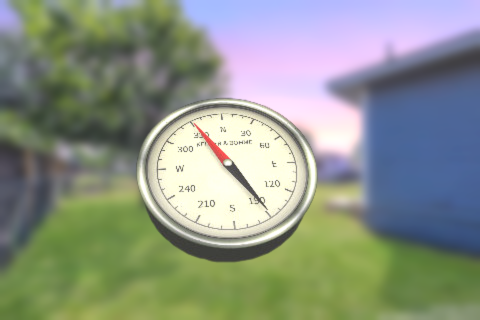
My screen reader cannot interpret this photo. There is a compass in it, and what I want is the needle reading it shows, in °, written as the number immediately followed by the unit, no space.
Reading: 330°
